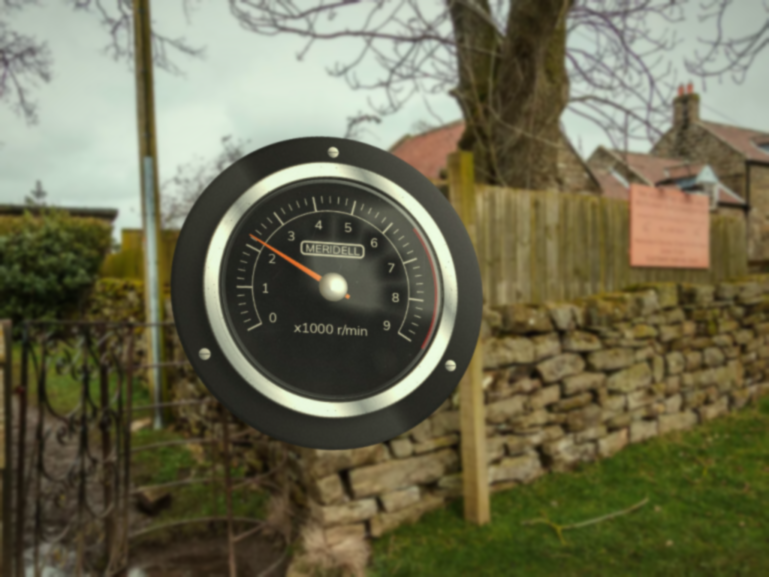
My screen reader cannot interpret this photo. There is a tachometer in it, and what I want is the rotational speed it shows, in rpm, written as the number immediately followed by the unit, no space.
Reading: 2200rpm
